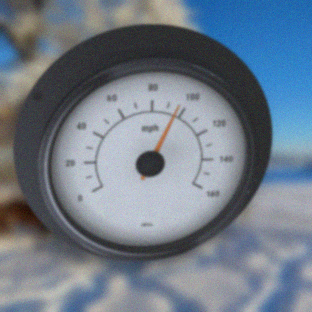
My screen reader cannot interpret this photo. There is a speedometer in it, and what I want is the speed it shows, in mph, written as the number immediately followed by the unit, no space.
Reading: 95mph
